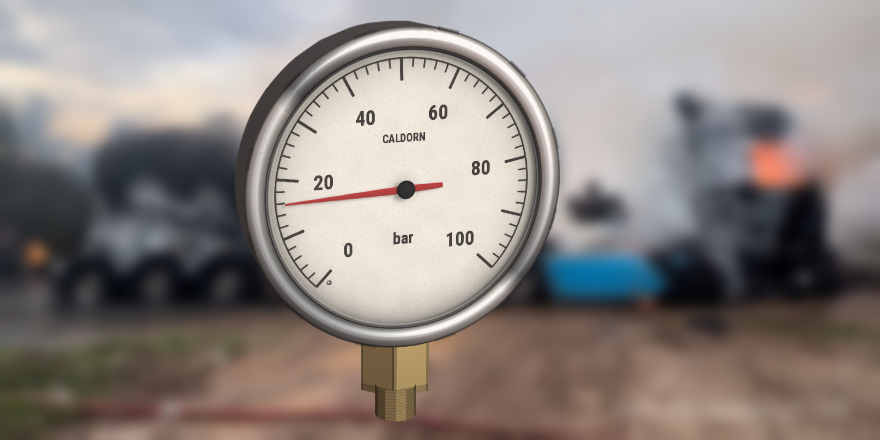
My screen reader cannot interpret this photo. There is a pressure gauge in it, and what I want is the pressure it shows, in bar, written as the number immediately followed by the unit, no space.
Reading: 16bar
